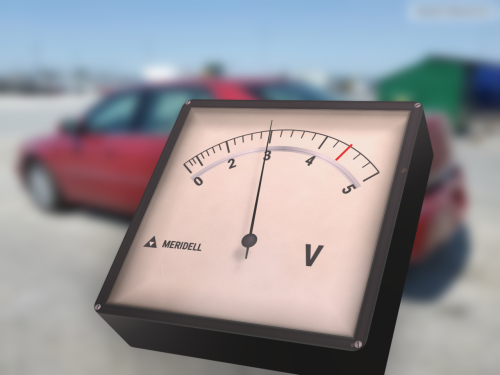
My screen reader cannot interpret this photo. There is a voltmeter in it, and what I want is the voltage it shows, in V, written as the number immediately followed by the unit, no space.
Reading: 3V
